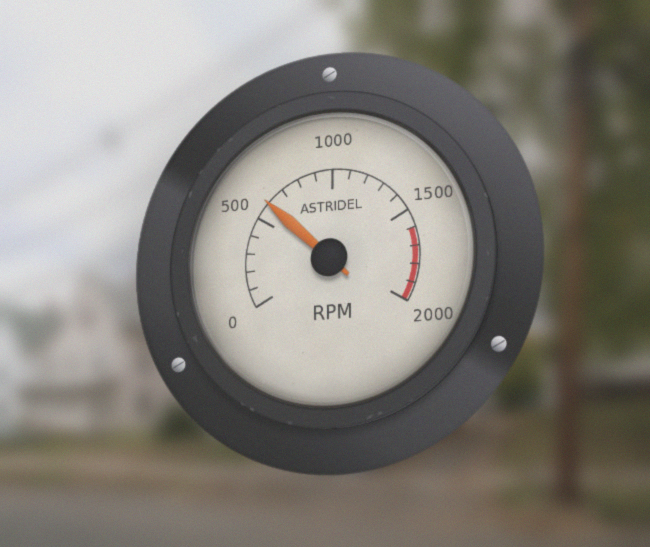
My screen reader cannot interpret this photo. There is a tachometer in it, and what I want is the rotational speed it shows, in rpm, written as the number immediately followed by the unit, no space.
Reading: 600rpm
